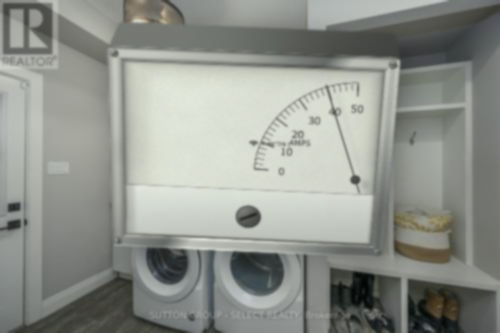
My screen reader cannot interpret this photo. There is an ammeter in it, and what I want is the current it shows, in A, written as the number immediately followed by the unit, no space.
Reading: 40A
